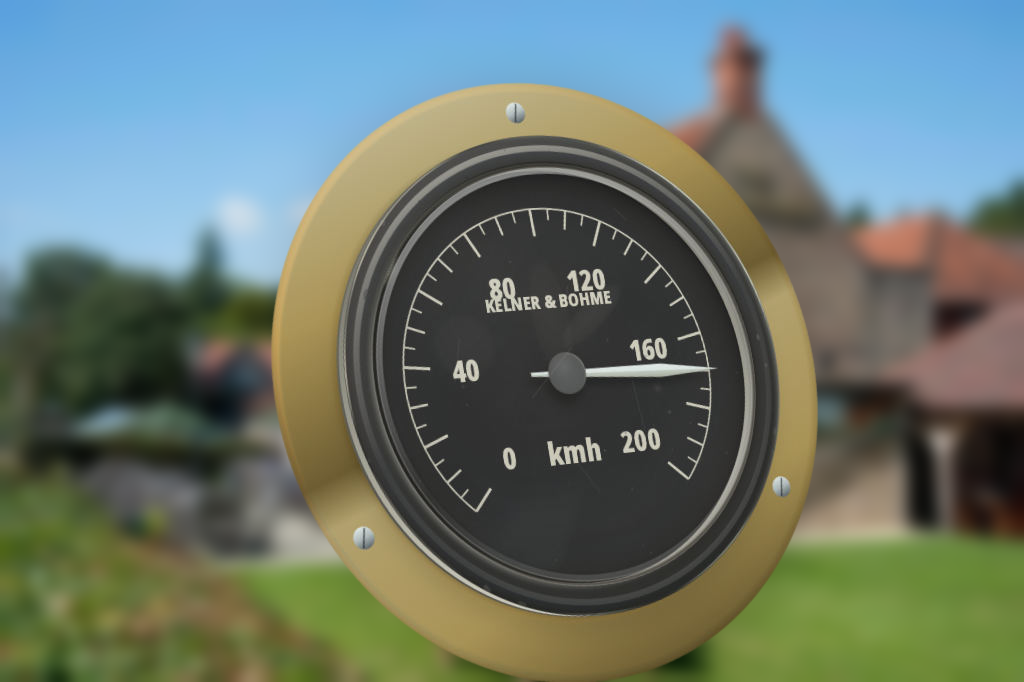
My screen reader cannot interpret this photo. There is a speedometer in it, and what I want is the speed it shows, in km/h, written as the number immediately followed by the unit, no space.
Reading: 170km/h
